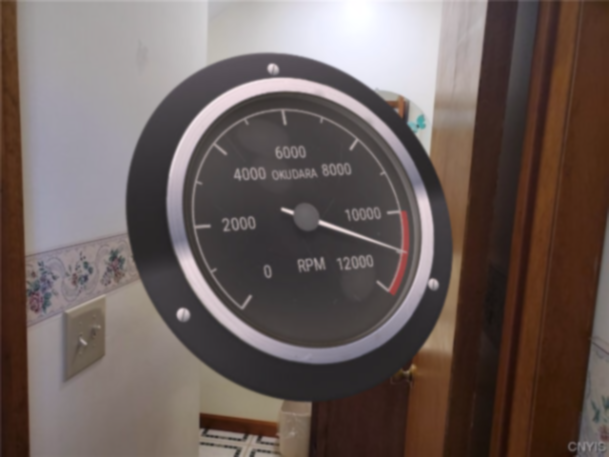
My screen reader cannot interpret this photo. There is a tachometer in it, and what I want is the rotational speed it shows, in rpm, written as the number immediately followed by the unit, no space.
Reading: 11000rpm
